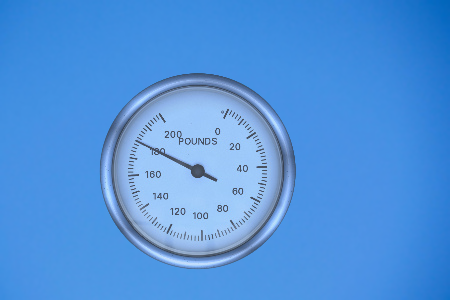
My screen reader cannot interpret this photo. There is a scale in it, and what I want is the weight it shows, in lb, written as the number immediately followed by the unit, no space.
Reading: 180lb
